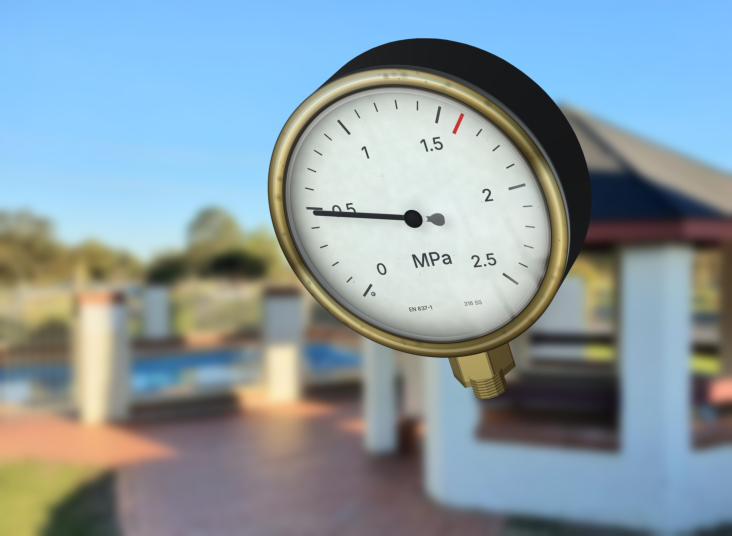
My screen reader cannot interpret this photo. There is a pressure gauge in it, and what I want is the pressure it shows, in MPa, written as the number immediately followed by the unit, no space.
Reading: 0.5MPa
